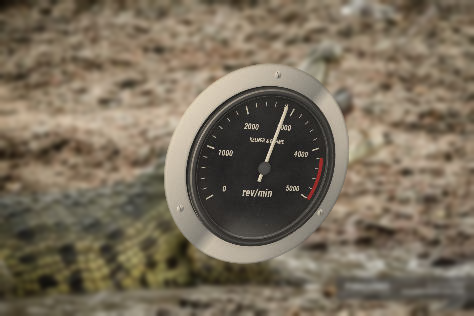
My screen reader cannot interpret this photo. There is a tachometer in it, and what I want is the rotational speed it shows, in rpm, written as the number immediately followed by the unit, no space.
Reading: 2800rpm
